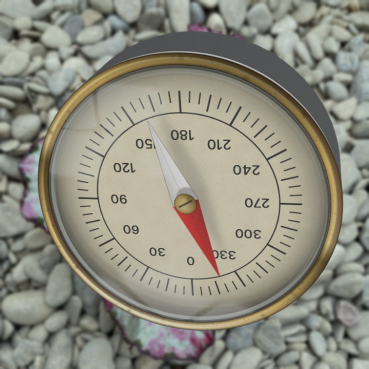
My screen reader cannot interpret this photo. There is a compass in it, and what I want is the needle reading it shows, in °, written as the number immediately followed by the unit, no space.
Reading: 340°
